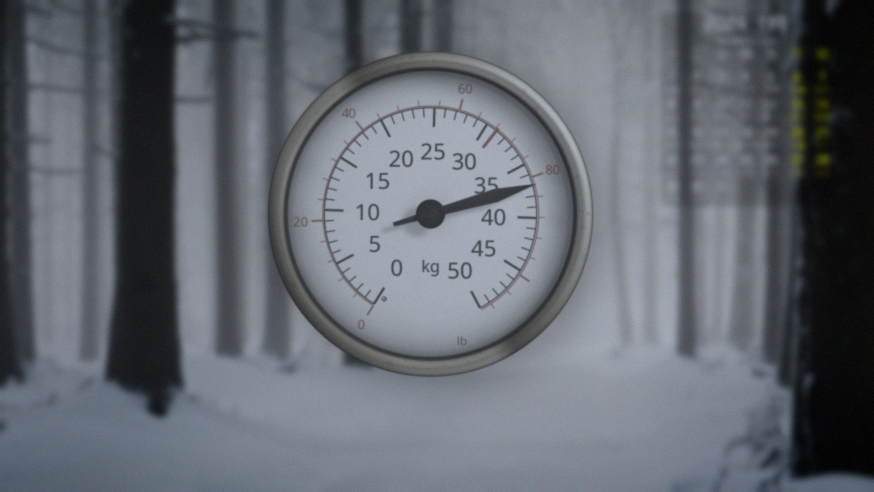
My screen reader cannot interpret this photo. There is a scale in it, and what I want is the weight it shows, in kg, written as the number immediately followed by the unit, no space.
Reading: 37kg
